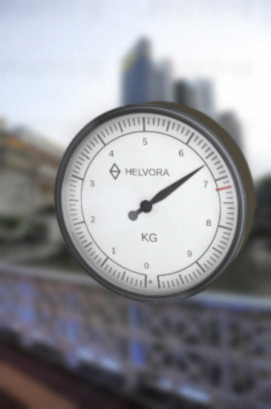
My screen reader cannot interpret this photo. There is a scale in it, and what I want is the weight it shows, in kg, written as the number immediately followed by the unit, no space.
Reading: 6.6kg
